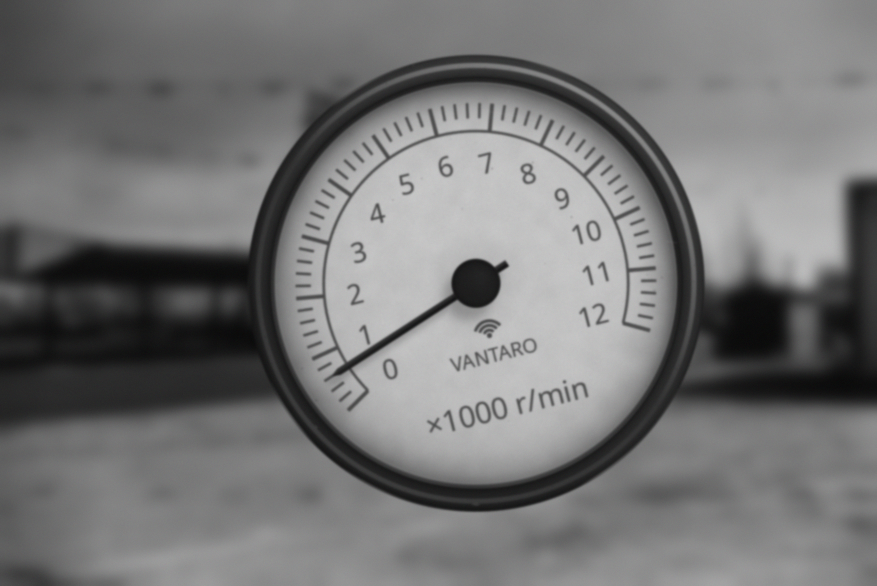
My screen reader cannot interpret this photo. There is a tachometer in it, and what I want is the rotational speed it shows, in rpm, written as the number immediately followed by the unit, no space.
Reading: 600rpm
